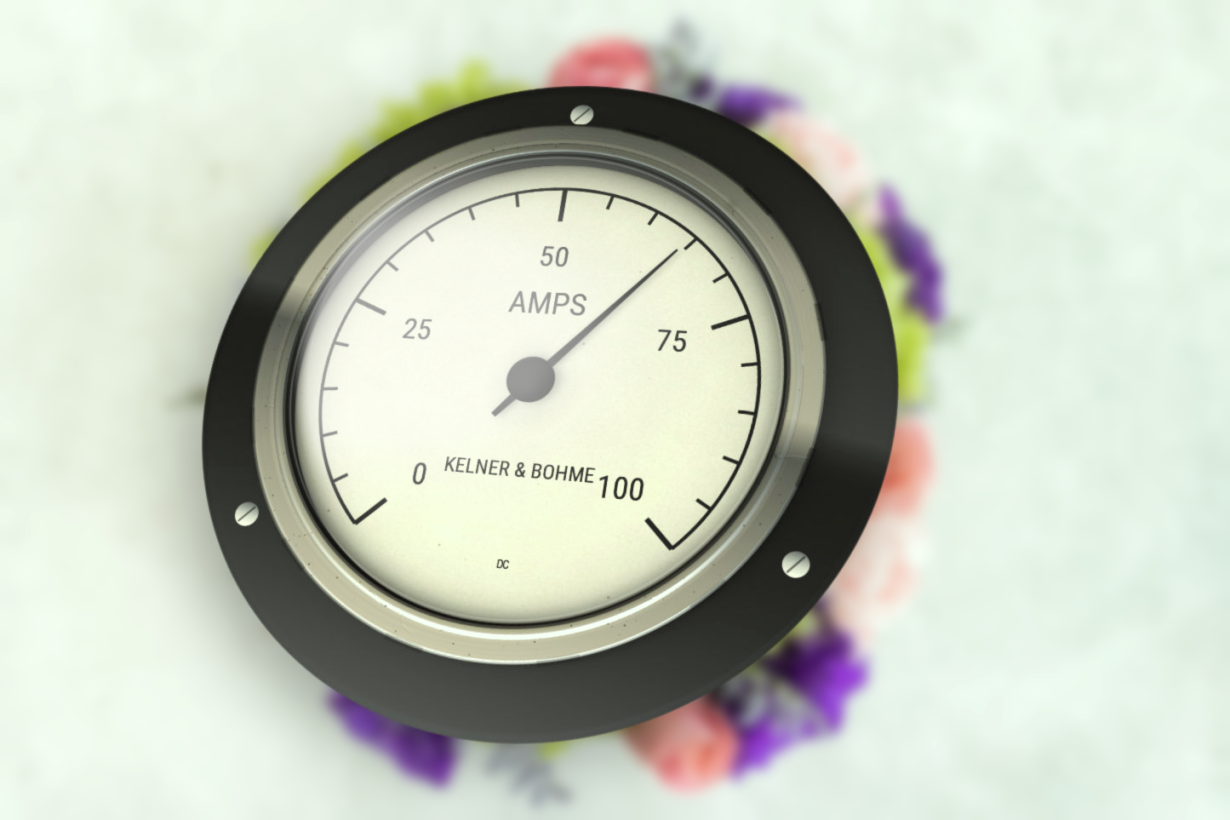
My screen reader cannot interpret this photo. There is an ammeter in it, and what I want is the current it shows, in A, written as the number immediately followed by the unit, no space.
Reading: 65A
